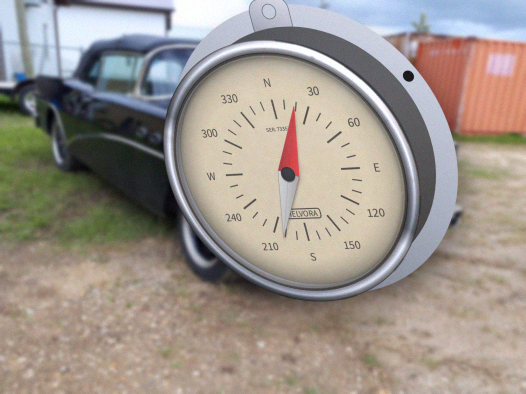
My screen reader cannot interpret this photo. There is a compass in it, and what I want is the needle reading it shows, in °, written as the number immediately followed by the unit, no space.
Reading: 20°
